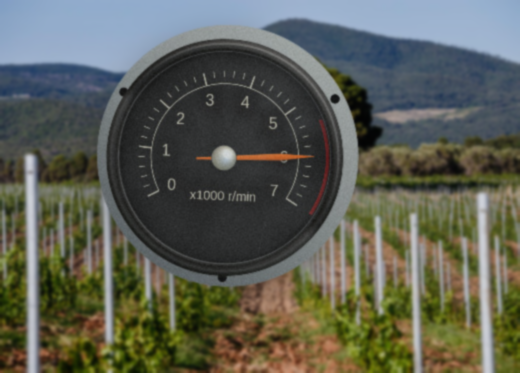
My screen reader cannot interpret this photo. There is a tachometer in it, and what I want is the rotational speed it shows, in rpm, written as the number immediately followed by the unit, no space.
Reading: 6000rpm
